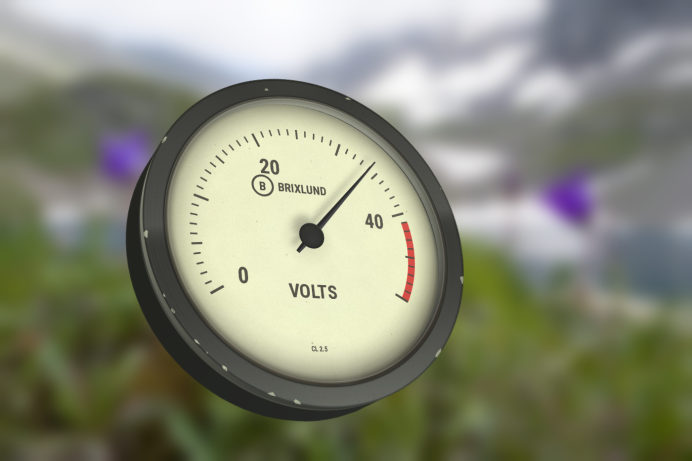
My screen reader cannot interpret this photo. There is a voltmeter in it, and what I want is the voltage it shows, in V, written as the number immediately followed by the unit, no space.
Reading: 34V
